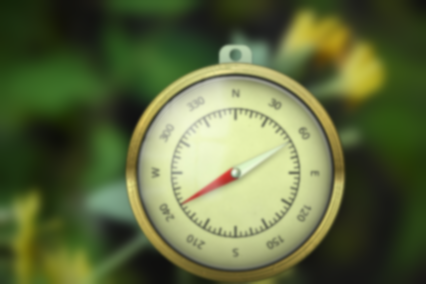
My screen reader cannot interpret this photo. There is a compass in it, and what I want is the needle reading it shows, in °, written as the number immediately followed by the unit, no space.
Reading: 240°
